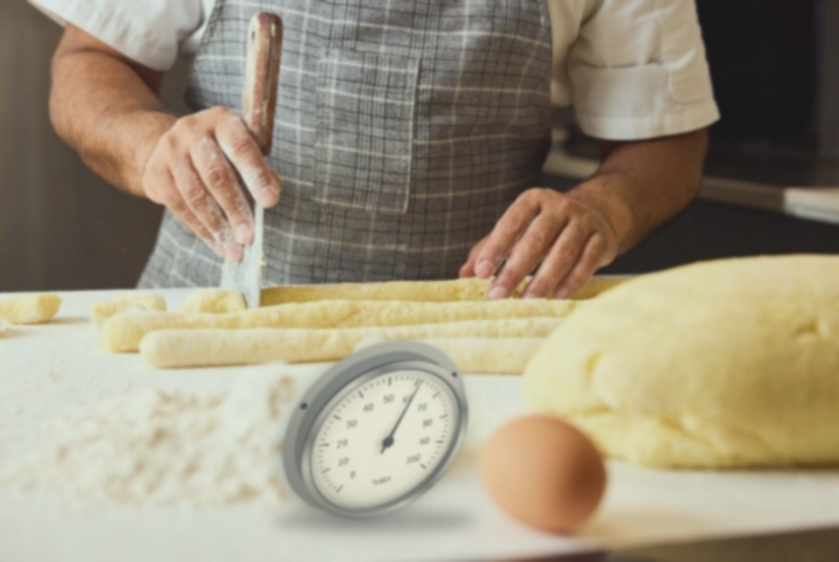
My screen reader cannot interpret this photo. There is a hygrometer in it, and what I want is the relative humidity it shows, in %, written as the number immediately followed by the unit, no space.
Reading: 60%
